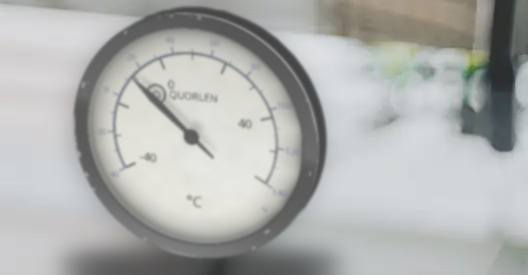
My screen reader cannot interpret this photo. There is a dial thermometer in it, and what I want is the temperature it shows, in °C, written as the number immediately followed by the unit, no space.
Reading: -10°C
